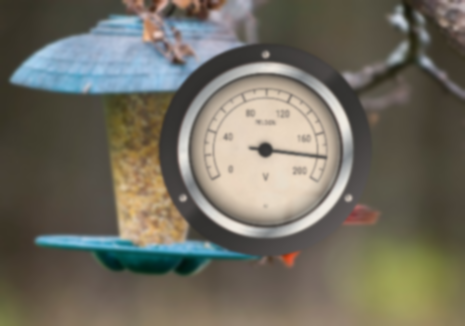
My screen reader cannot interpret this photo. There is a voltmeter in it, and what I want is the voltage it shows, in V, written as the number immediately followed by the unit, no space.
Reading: 180V
